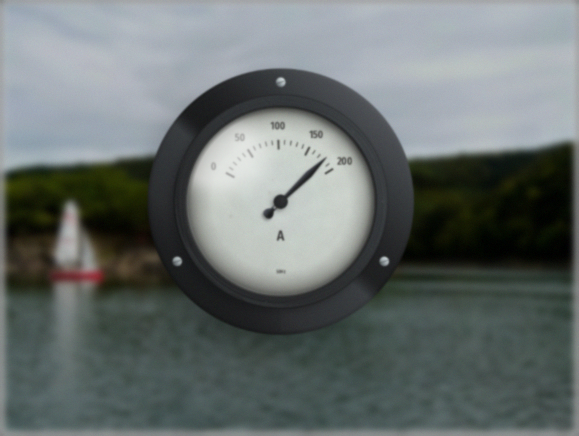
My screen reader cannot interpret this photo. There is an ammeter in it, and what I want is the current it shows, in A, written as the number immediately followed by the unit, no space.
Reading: 180A
